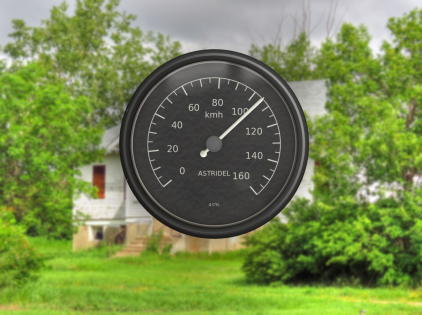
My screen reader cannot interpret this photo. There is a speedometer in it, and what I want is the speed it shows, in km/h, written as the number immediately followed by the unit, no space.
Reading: 105km/h
